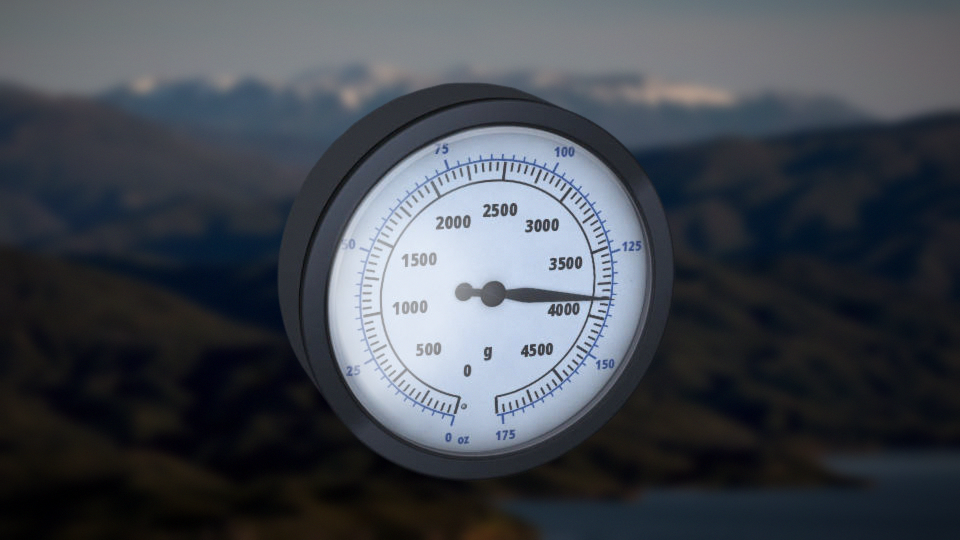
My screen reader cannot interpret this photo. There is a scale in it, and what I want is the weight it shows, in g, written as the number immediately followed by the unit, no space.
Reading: 3850g
